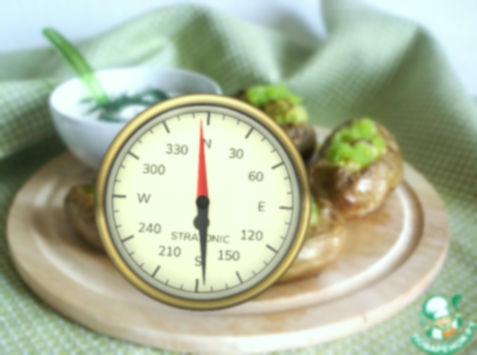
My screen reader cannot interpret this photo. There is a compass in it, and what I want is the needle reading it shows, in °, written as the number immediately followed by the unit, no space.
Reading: 355°
